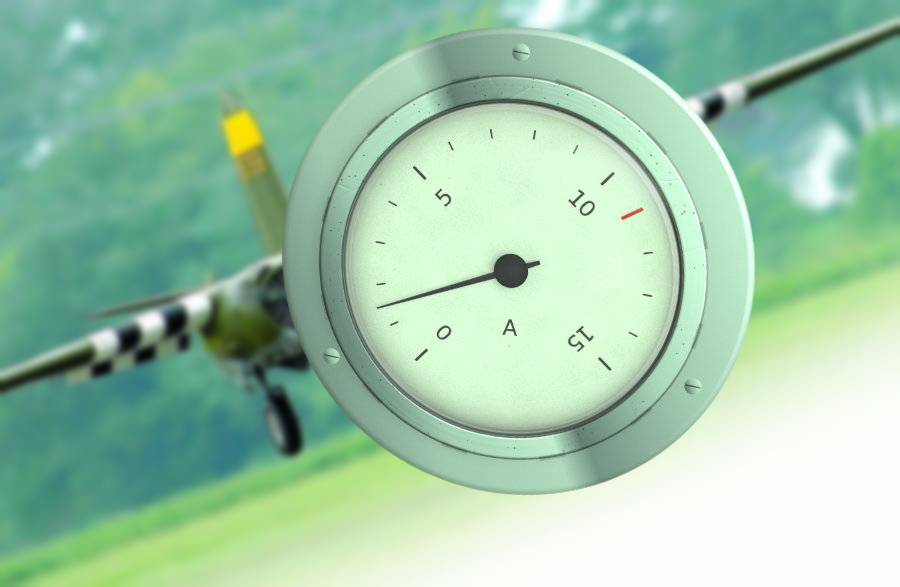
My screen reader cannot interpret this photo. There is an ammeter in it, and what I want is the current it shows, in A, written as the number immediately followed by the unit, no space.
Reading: 1.5A
